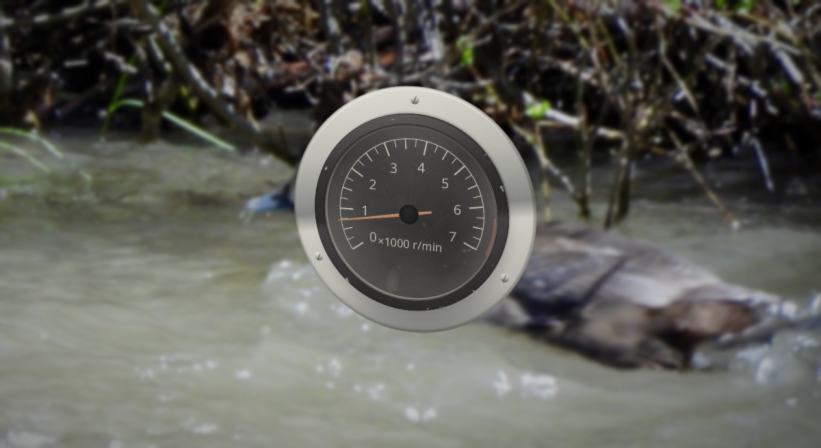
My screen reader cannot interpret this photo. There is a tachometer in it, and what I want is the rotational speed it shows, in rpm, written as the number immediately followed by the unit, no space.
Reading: 750rpm
